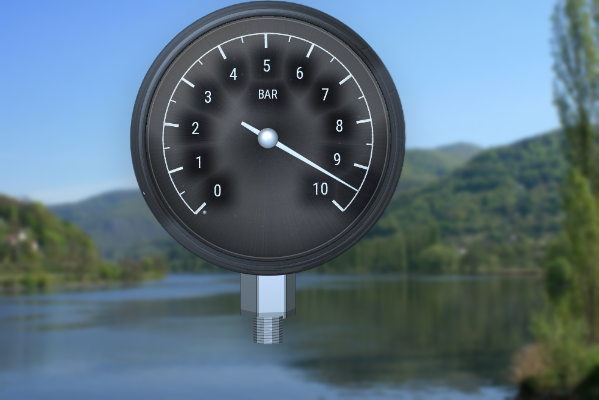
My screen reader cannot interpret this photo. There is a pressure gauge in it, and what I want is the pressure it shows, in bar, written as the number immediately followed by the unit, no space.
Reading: 9.5bar
